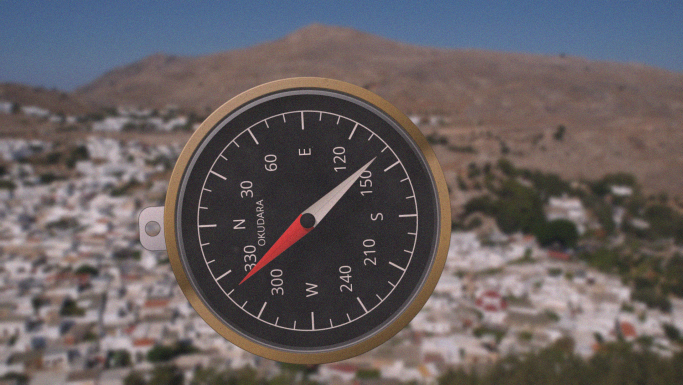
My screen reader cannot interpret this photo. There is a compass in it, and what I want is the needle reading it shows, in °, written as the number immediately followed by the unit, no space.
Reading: 320°
